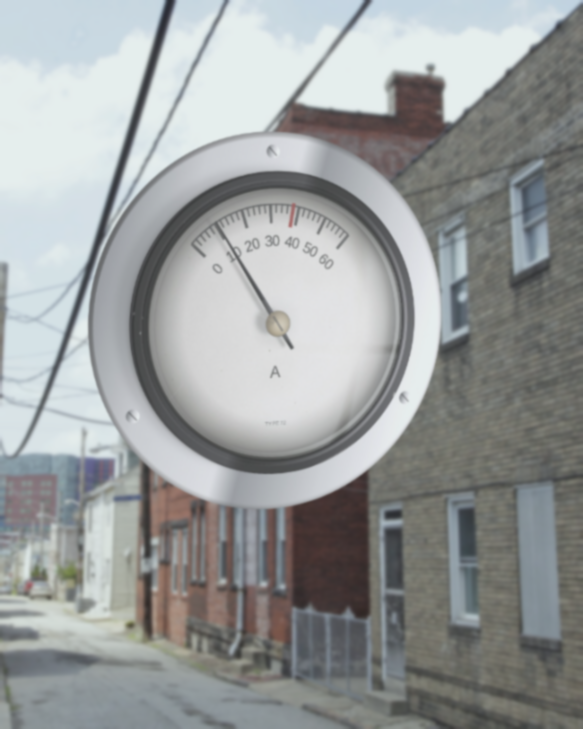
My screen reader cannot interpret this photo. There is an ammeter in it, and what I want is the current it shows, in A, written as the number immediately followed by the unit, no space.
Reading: 10A
